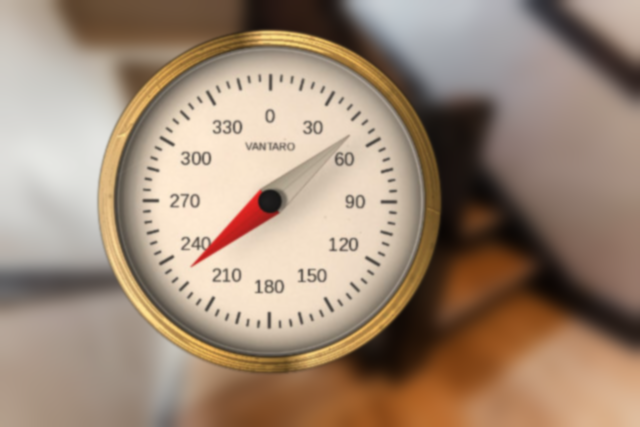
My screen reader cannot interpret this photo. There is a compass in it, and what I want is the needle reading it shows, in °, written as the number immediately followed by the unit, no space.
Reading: 230°
